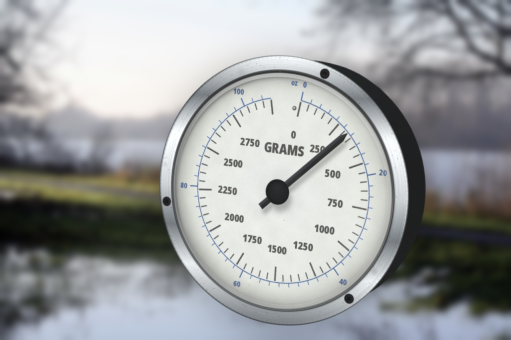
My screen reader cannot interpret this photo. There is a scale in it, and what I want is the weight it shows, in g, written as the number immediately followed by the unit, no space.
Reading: 325g
